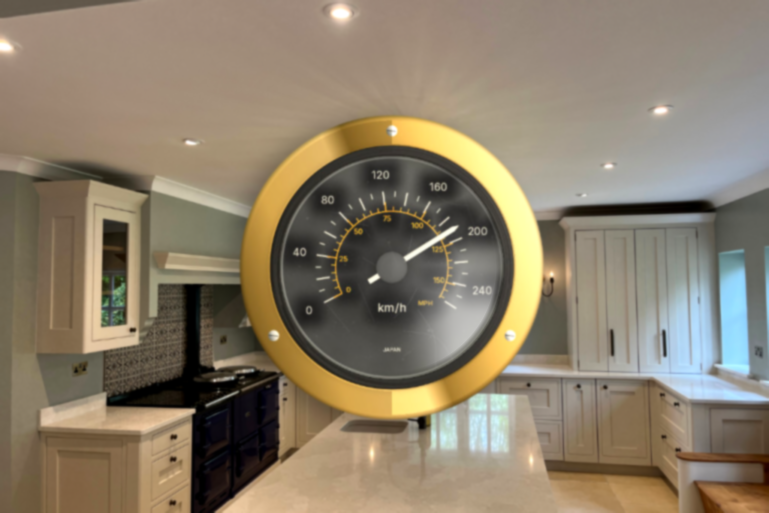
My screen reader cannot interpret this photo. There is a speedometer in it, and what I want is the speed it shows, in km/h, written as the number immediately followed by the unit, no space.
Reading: 190km/h
